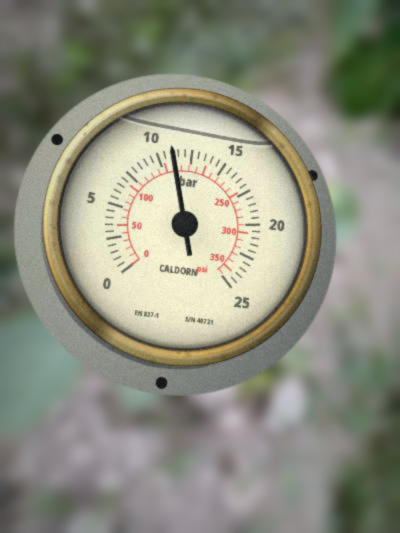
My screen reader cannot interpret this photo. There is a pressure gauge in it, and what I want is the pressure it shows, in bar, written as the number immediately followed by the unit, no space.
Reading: 11bar
